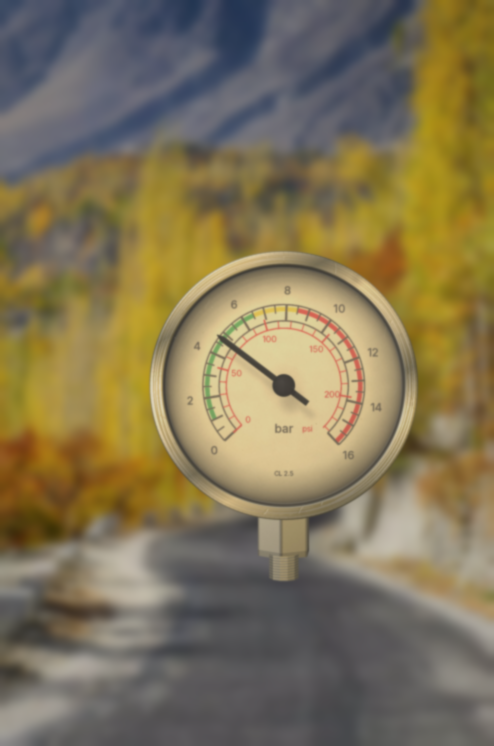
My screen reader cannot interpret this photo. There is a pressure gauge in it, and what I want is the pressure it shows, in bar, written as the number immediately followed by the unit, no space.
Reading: 4.75bar
